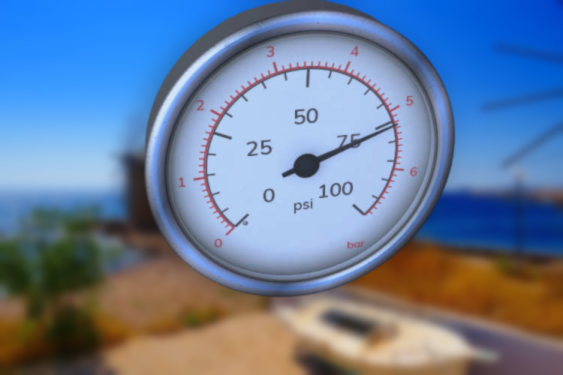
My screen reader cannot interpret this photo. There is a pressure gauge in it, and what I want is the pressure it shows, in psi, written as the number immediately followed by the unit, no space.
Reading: 75psi
